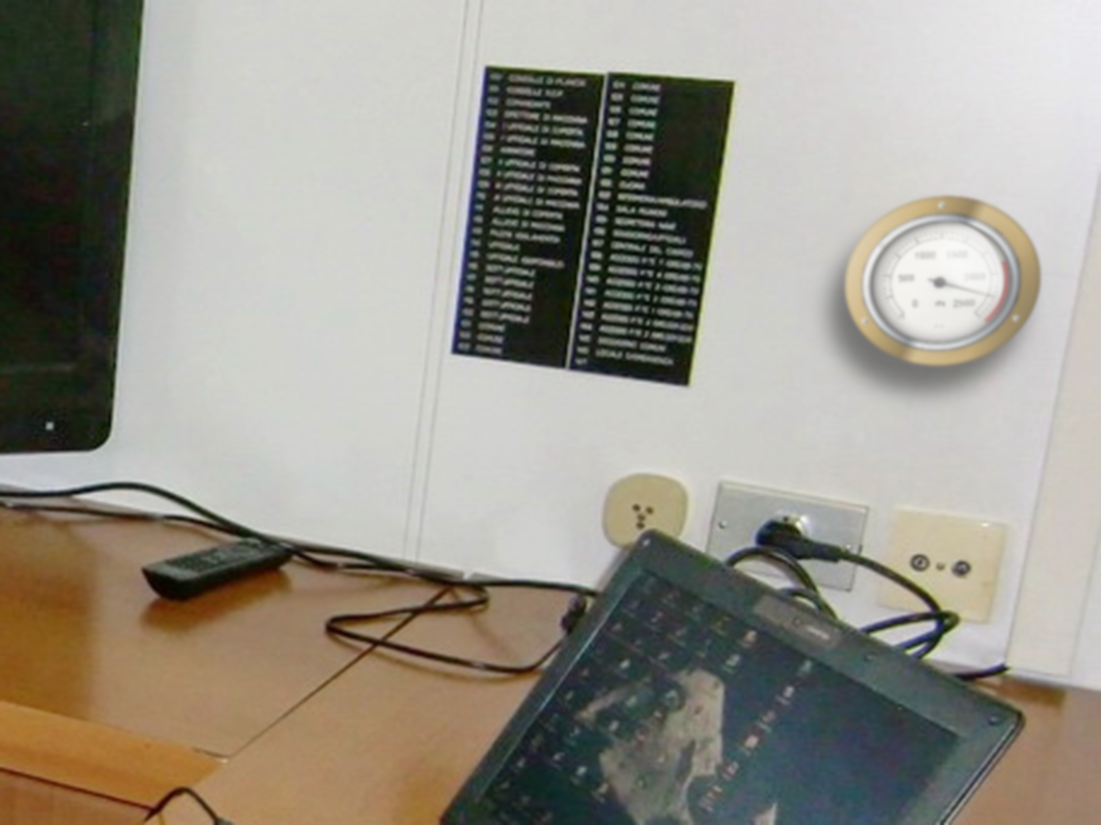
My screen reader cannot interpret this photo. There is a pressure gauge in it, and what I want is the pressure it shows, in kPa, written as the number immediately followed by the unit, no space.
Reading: 2250kPa
